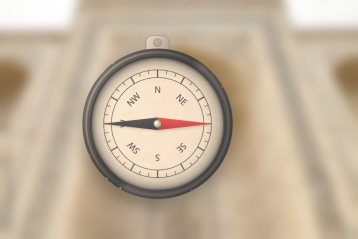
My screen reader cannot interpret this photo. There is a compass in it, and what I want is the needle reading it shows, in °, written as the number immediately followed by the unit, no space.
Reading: 90°
